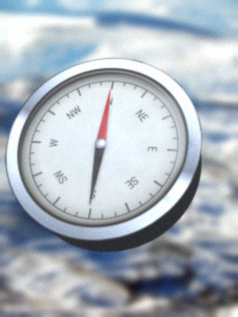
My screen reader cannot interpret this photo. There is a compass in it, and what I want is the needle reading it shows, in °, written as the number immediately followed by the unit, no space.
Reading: 0°
